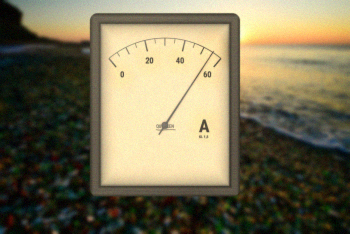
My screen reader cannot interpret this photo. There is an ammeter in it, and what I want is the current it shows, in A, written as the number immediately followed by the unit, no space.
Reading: 55A
